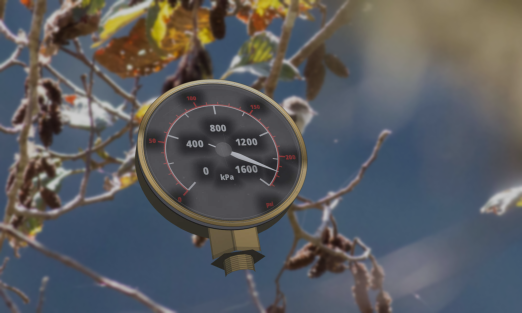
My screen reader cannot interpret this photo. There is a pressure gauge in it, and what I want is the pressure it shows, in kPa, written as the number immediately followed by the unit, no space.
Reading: 1500kPa
